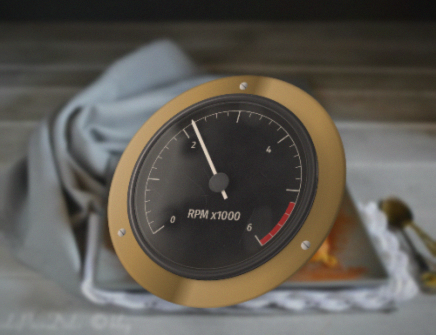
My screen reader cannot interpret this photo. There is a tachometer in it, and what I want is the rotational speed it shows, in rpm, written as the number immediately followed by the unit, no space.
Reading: 2200rpm
